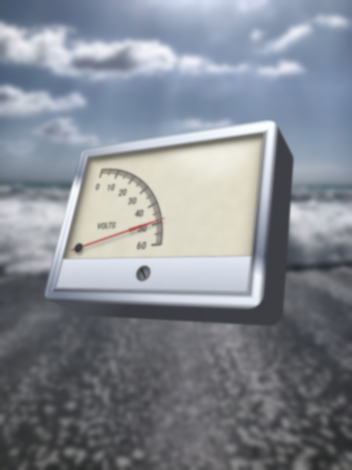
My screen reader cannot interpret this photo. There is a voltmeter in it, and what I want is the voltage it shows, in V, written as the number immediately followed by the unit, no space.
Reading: 50V
